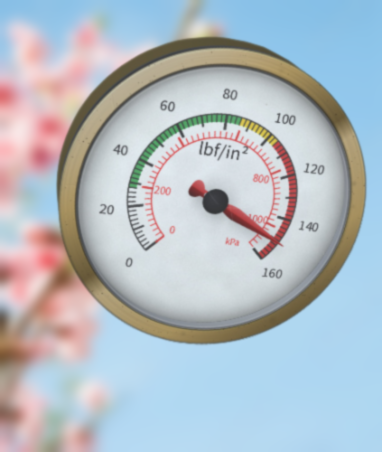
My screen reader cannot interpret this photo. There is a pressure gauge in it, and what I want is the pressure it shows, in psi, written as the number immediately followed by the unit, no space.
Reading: 150psi
